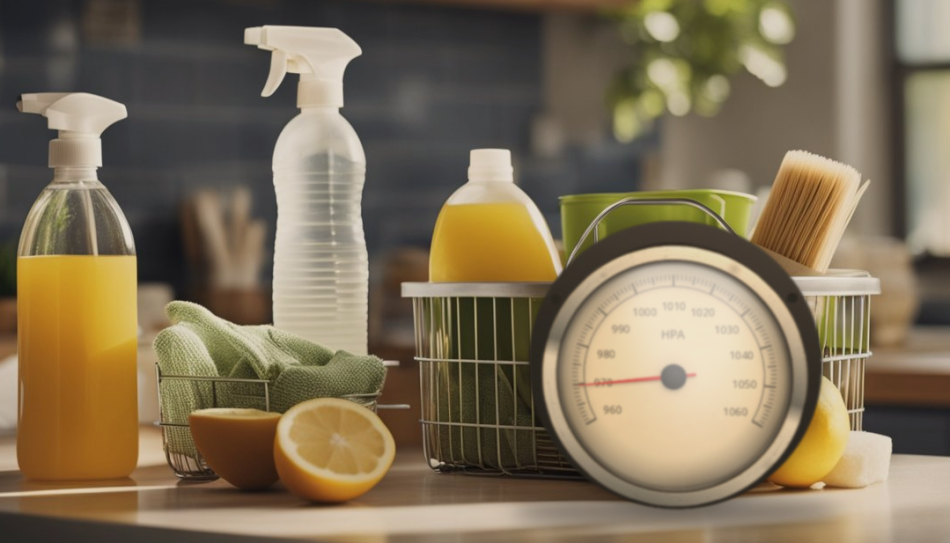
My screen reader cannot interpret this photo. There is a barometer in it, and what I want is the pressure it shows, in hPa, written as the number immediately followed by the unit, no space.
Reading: 970hPa
